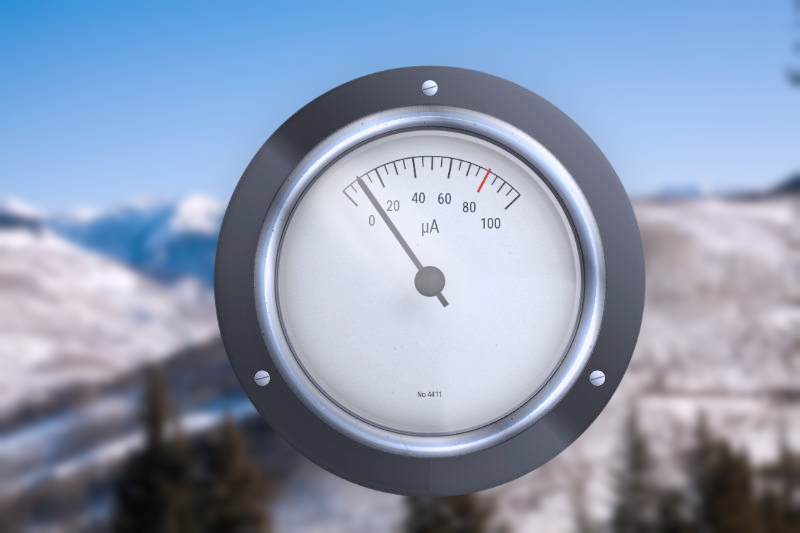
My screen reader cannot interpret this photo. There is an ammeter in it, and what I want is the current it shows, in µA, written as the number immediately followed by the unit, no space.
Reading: 10µA
